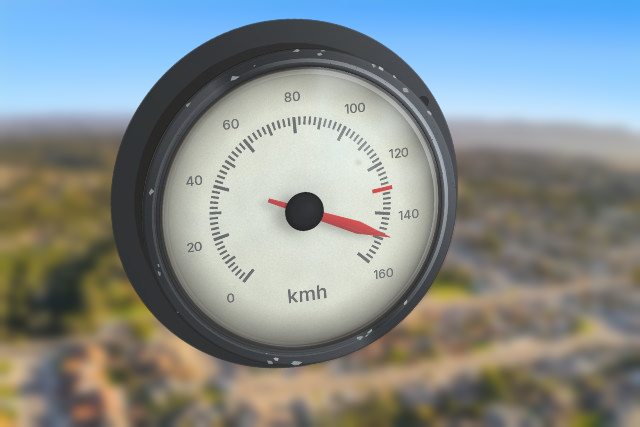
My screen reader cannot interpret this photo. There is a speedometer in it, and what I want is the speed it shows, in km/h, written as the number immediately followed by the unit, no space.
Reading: 148km/h
